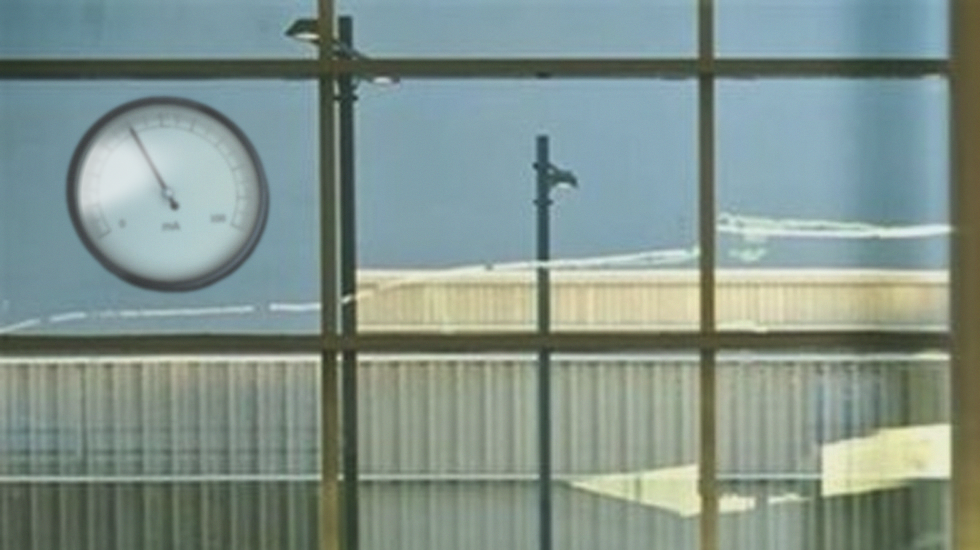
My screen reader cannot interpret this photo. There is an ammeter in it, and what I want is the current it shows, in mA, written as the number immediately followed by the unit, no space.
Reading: 40mA
